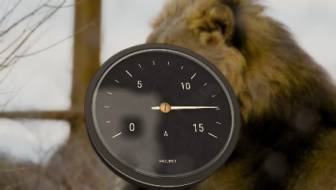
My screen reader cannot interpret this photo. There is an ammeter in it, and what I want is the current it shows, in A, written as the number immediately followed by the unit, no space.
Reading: 13A
